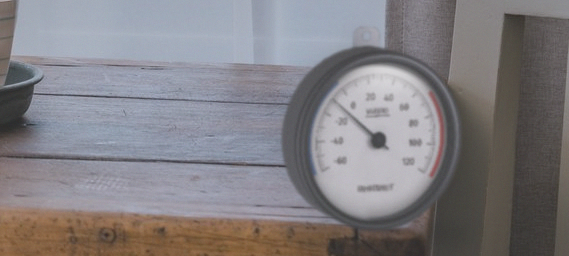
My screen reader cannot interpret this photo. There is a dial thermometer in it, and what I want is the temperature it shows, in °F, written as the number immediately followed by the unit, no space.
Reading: -10°F
